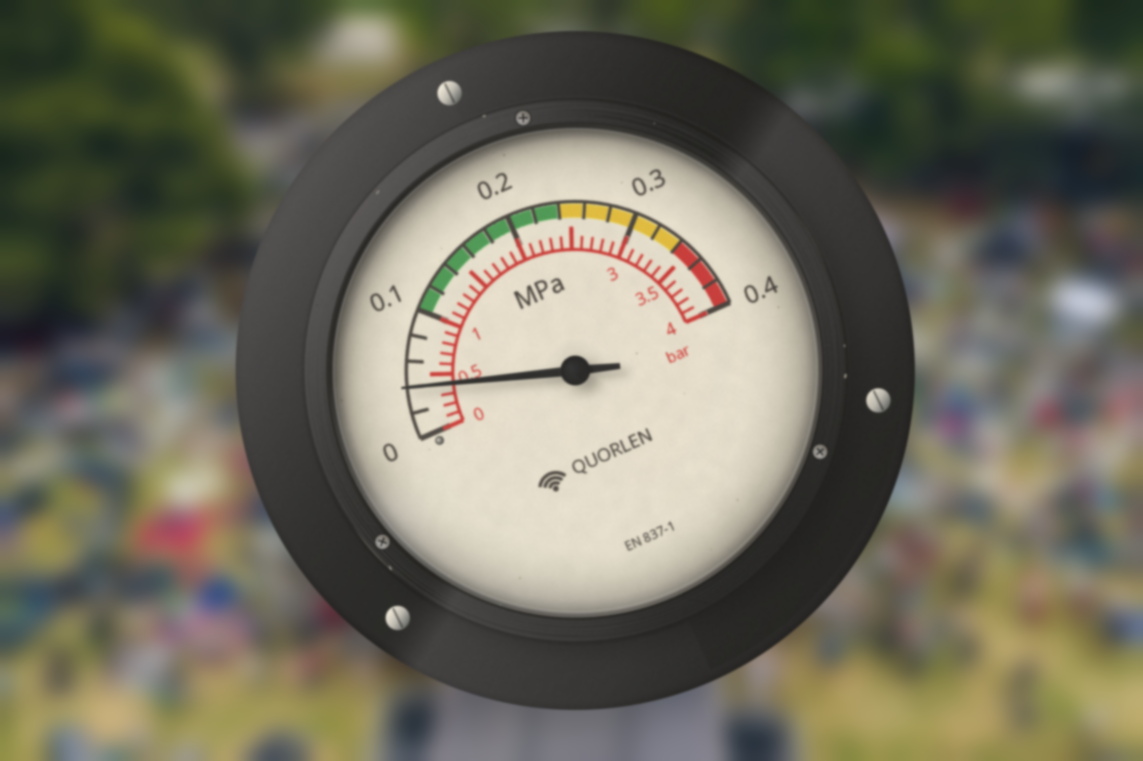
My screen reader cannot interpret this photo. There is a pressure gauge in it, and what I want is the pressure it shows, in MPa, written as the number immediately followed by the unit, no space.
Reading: 0.04MPa
